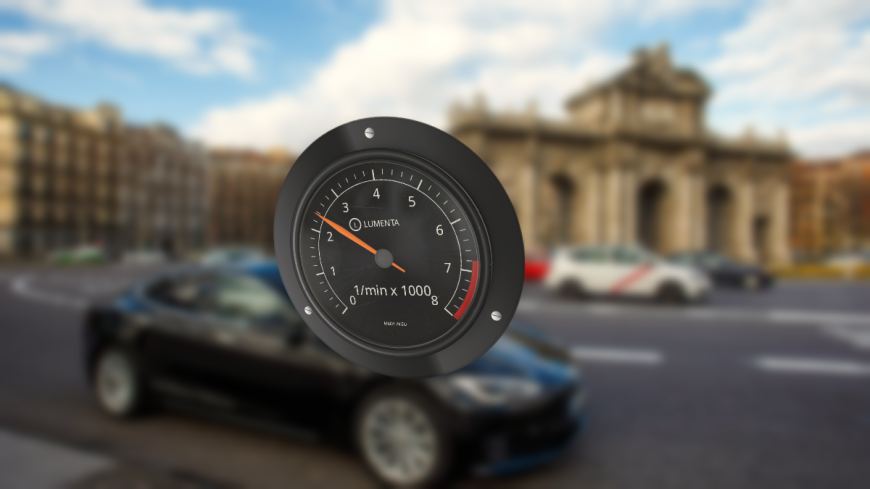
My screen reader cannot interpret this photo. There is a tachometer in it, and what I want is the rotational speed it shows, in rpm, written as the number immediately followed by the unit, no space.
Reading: 2400rpm
